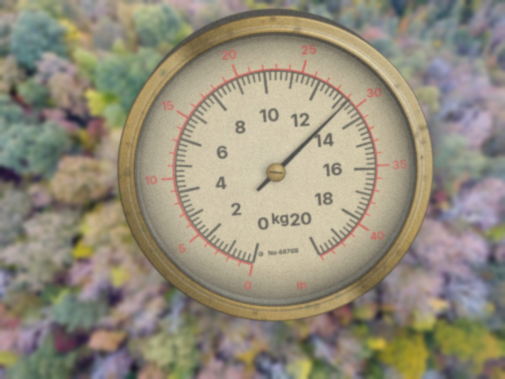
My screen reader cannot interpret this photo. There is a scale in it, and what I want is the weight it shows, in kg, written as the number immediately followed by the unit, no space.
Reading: 13.2kg
